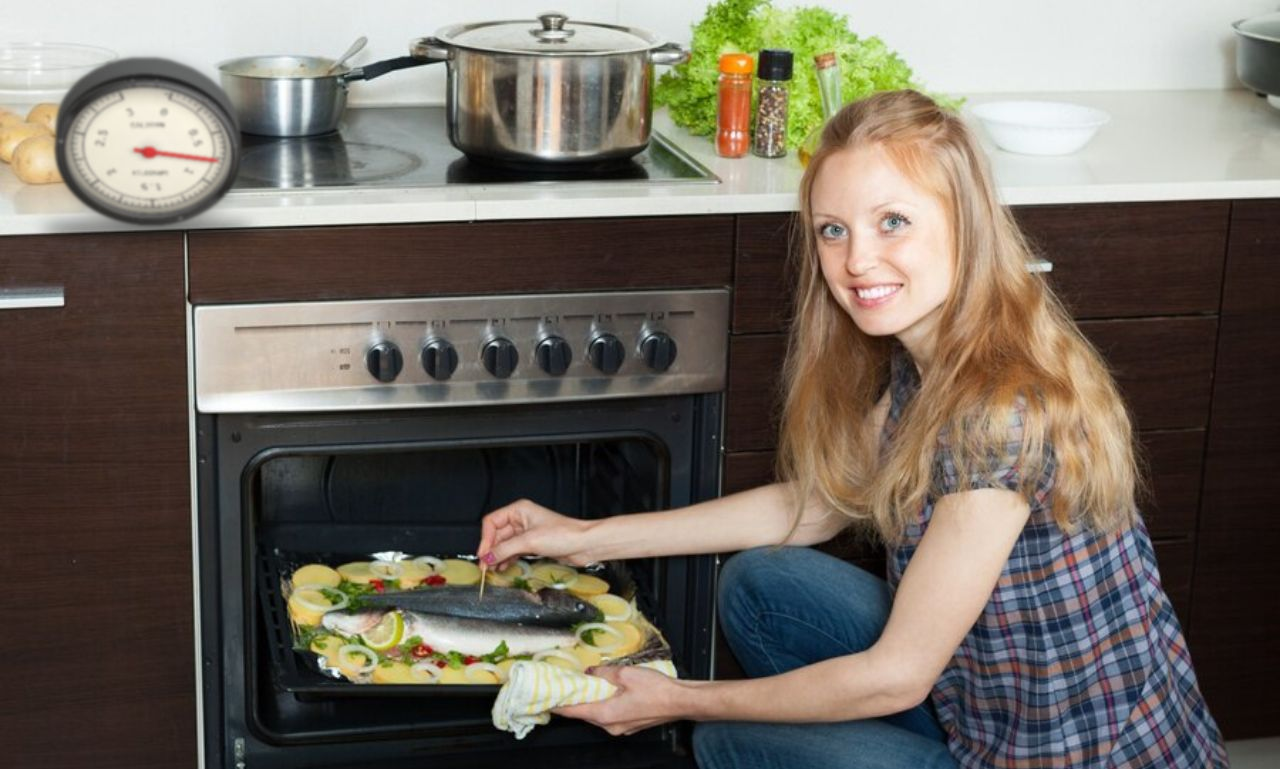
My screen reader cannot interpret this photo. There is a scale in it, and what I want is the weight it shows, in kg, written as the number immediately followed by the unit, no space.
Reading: 0.75kg
